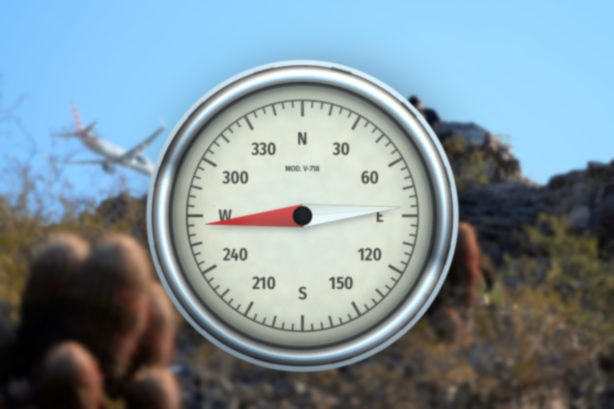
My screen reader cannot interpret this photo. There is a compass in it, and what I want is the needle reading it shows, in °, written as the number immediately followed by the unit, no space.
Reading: 265°
